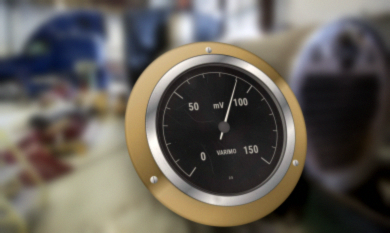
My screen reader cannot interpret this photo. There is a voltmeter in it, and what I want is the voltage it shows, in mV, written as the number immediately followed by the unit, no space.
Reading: 90mV
